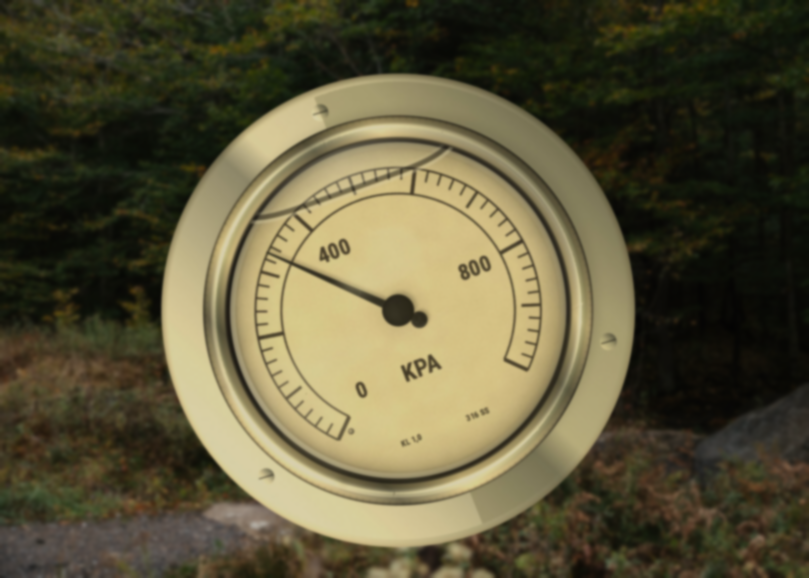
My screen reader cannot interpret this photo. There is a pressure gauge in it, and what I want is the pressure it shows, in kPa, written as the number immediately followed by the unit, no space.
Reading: 330kPa
